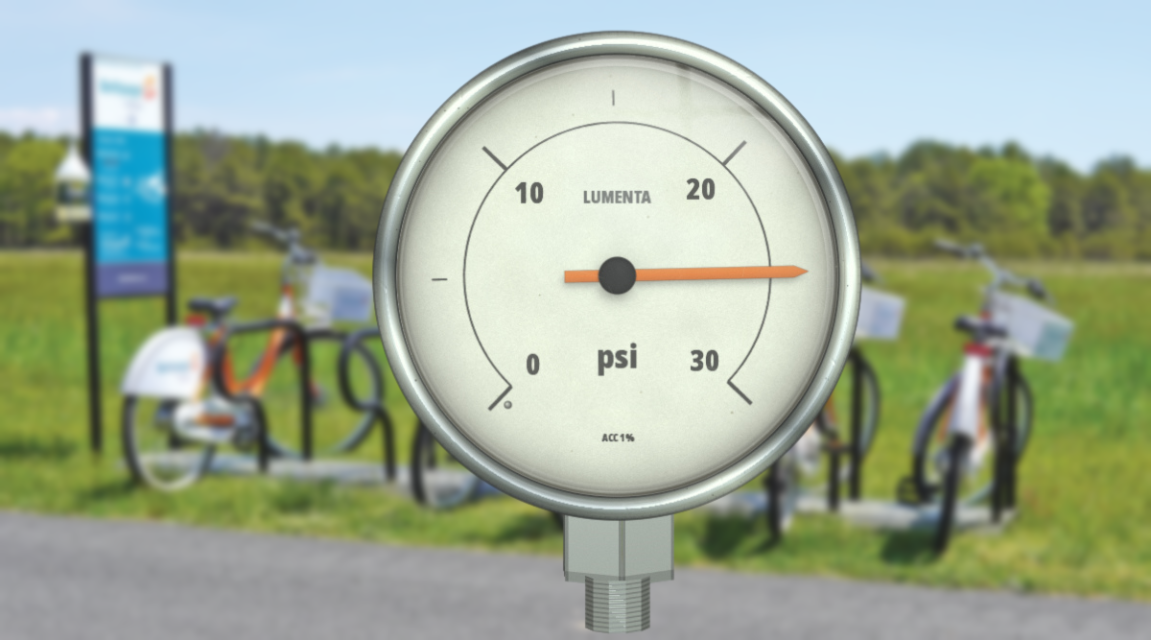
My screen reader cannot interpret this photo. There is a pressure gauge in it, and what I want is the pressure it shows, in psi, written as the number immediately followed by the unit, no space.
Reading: 25psi
